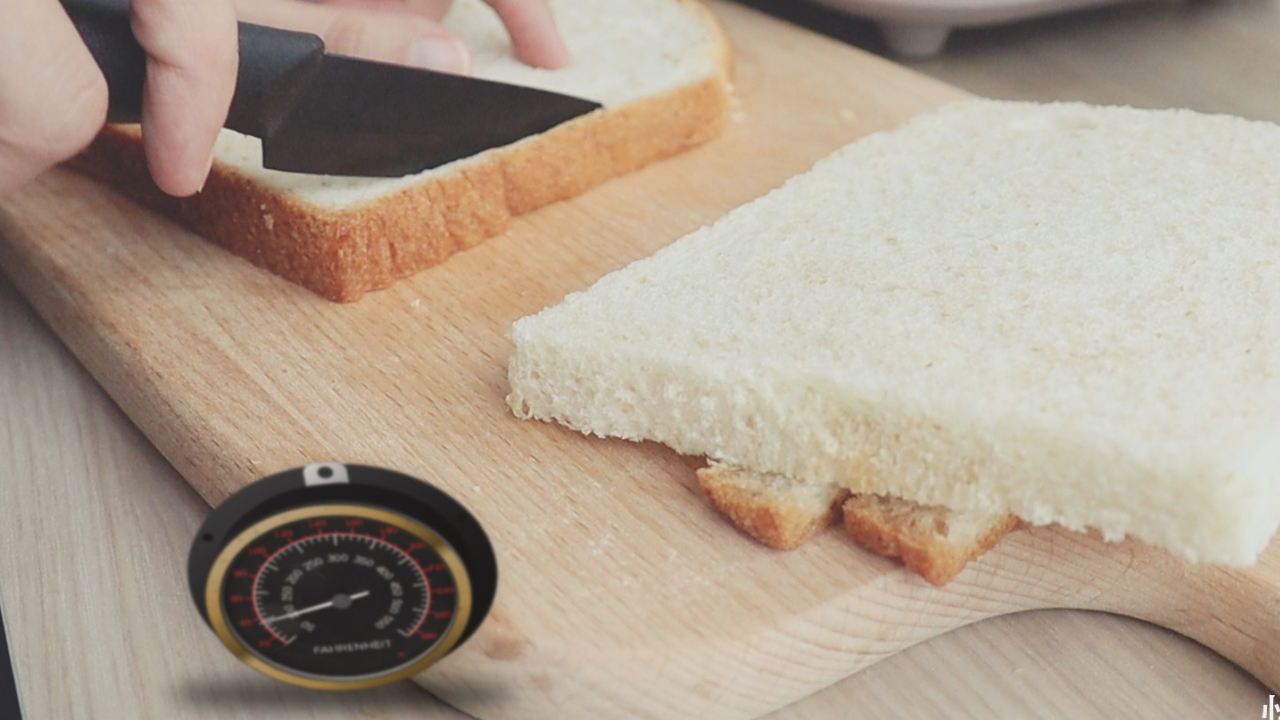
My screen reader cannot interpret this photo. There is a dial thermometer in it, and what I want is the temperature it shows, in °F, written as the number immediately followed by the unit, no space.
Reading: 100°F
